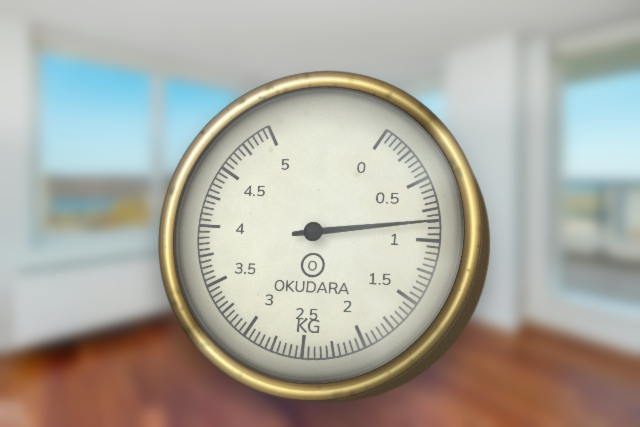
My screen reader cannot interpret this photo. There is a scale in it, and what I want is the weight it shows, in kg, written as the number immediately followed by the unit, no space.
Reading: 0.85kg
